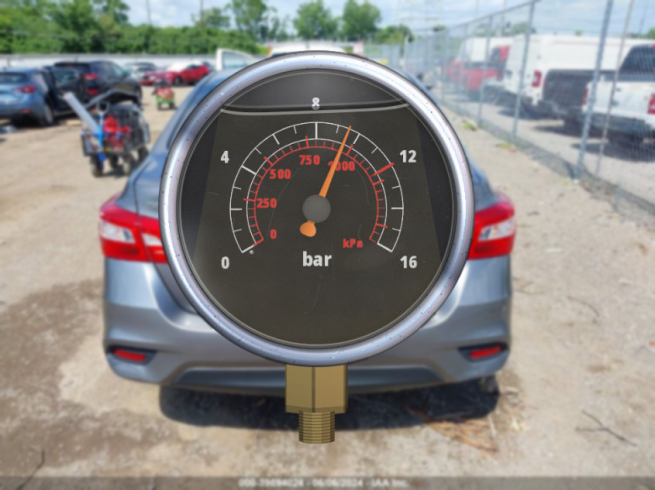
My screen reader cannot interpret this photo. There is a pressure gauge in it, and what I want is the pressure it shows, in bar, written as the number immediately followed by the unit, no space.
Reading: 9.5bar
